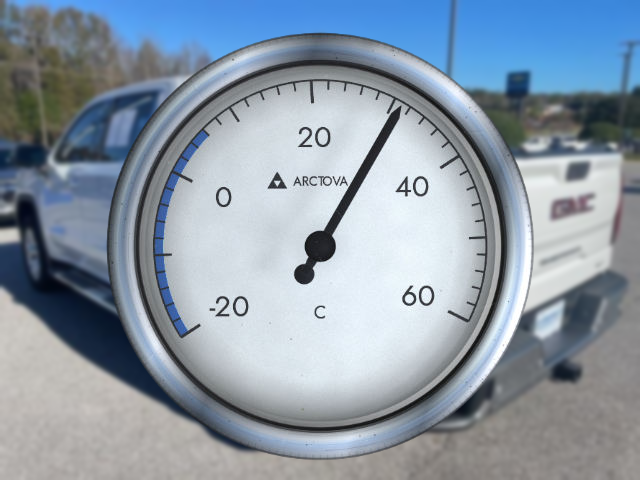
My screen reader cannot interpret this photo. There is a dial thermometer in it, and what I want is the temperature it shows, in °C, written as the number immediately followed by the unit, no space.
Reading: 31°C
